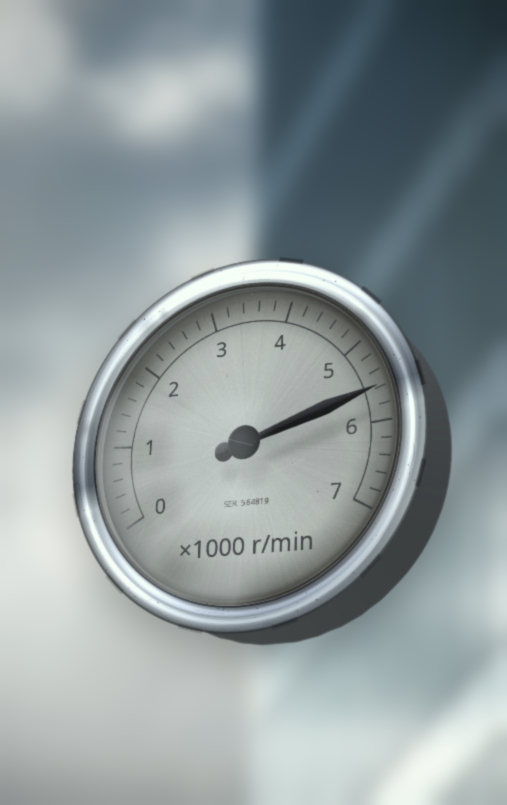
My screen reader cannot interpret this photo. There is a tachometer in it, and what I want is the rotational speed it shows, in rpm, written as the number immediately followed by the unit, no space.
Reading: 5600rpm
